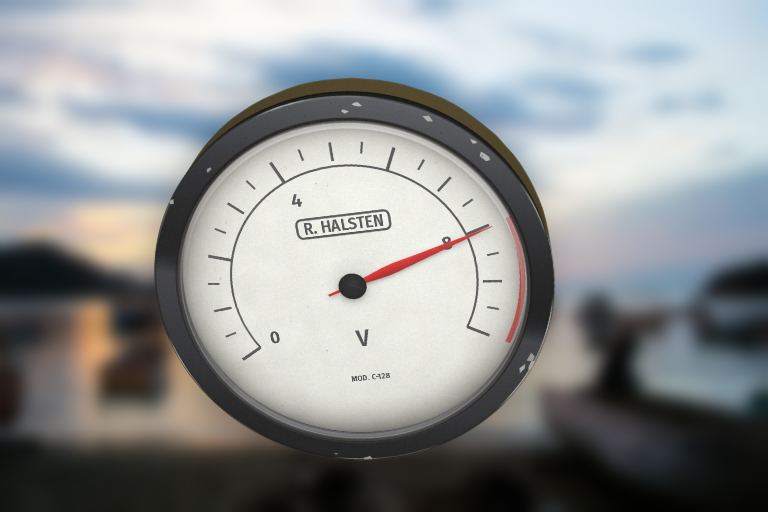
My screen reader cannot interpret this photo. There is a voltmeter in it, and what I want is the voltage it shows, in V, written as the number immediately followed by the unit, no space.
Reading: 8V
